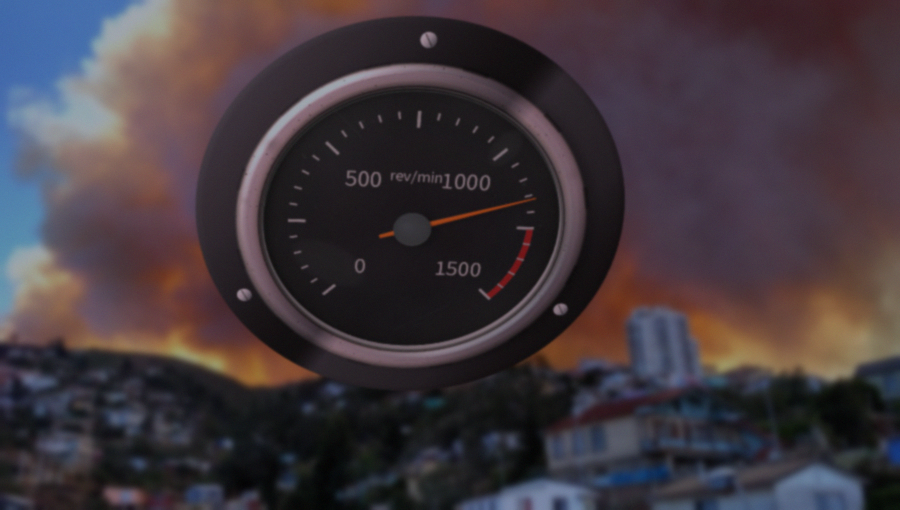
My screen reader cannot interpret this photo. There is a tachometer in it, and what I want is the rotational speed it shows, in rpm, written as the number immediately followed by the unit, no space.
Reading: 1150rpm
